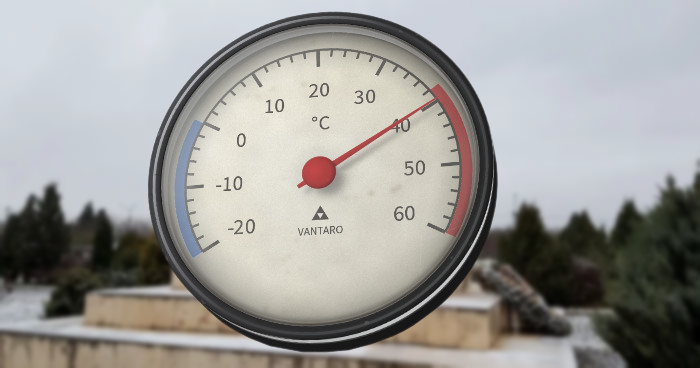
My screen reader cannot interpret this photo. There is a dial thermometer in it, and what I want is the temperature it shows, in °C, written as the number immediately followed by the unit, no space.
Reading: 40°C
